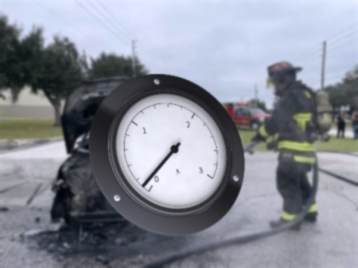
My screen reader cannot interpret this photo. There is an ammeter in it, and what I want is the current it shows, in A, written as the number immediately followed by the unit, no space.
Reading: 0.1A
